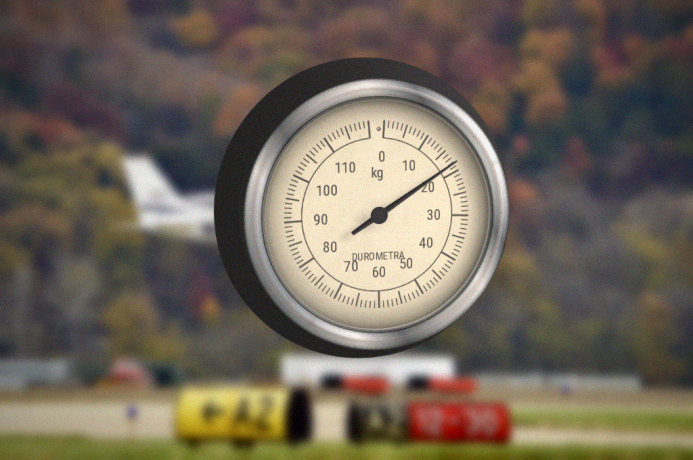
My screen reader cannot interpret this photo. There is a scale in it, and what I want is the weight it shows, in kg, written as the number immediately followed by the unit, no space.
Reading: 18kg
